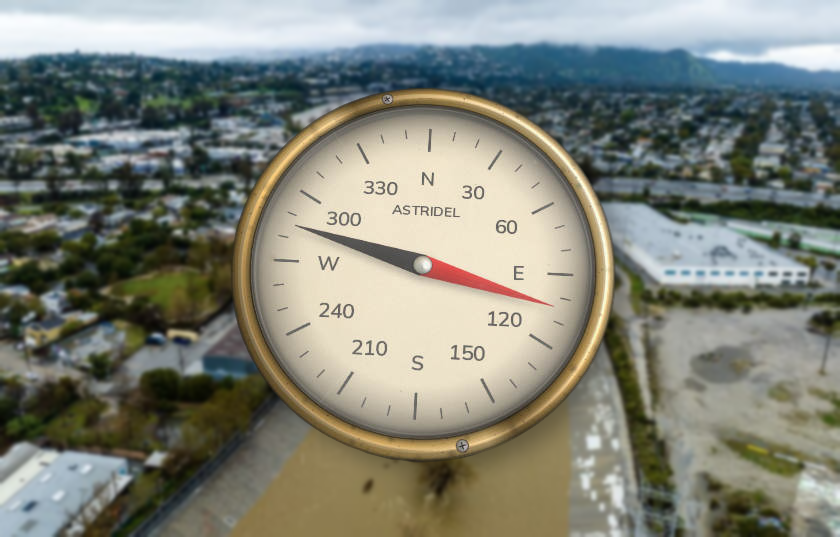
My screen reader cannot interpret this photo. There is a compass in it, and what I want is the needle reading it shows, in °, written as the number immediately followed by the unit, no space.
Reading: 105°
